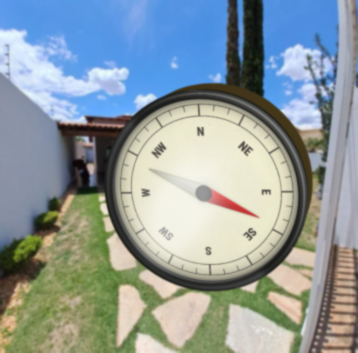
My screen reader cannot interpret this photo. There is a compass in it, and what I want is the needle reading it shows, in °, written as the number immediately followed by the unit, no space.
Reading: 115°
